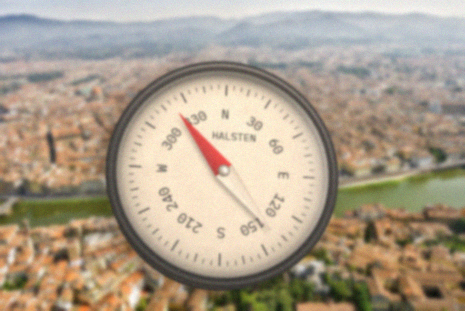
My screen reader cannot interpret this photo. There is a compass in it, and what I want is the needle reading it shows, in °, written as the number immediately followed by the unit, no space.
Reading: 320°
